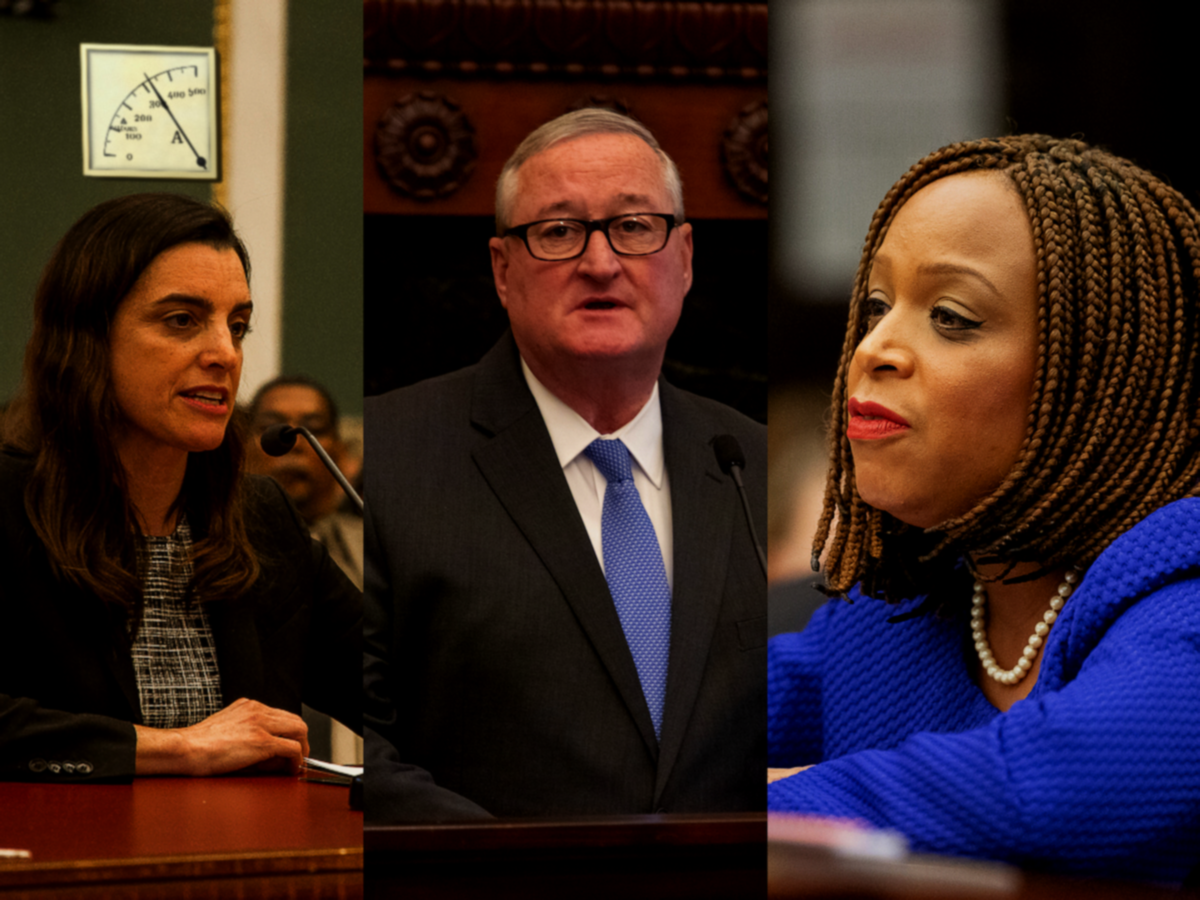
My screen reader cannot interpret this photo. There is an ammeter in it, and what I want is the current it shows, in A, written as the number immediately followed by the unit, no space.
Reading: 325A
